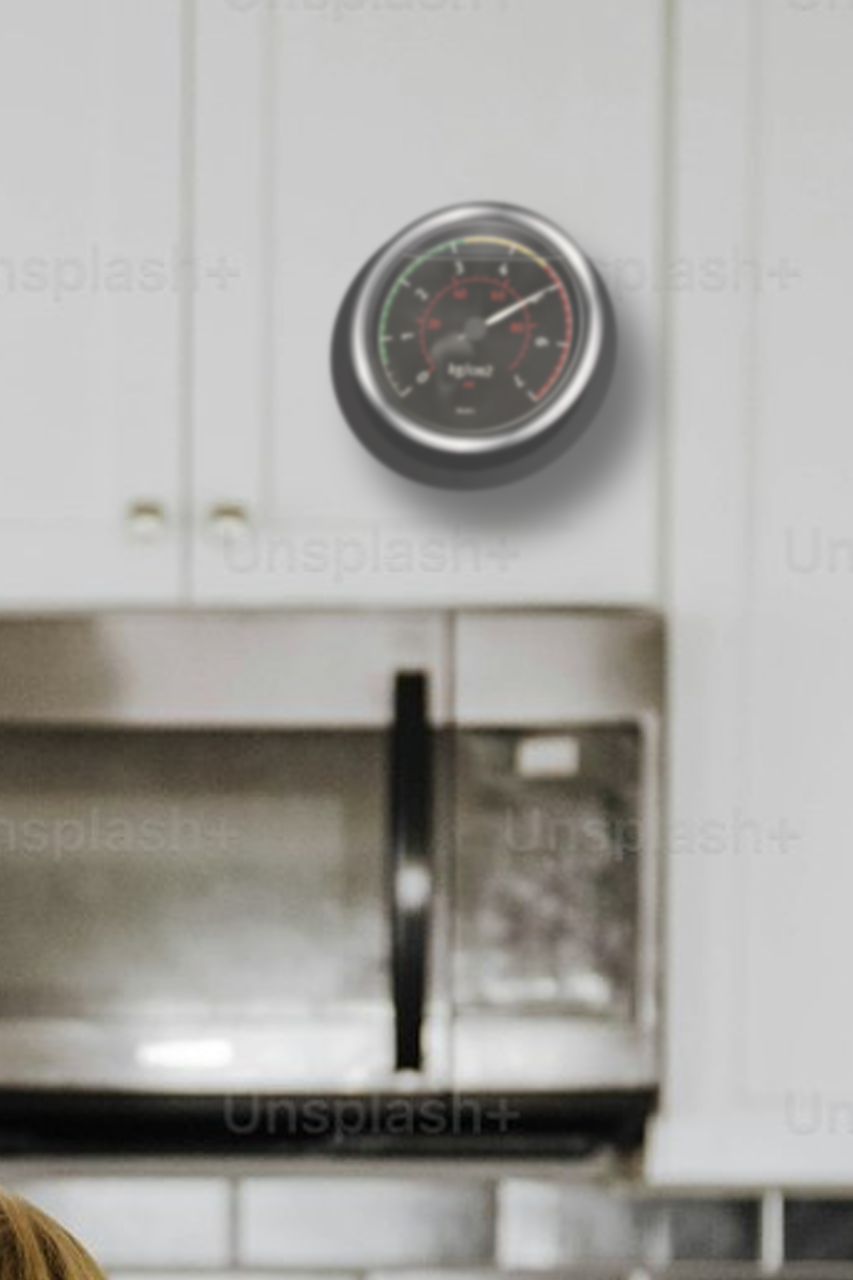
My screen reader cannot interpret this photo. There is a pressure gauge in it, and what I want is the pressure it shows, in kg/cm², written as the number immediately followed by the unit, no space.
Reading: 5kg/cm²
